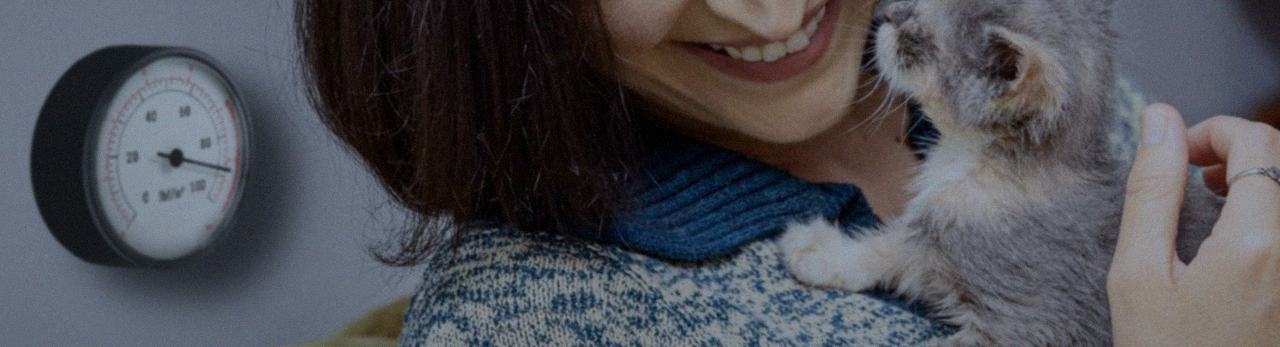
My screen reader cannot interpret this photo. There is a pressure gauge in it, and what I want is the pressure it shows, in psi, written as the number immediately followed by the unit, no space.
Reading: 90psi
